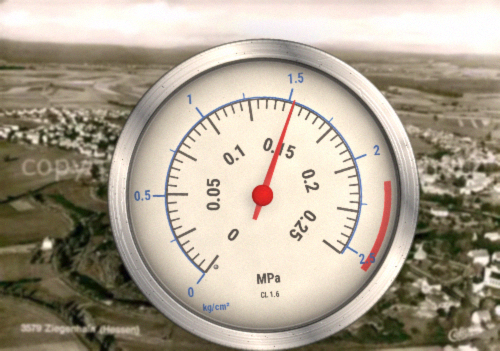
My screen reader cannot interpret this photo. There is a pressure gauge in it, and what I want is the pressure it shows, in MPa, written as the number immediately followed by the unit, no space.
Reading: 0.15MPa
